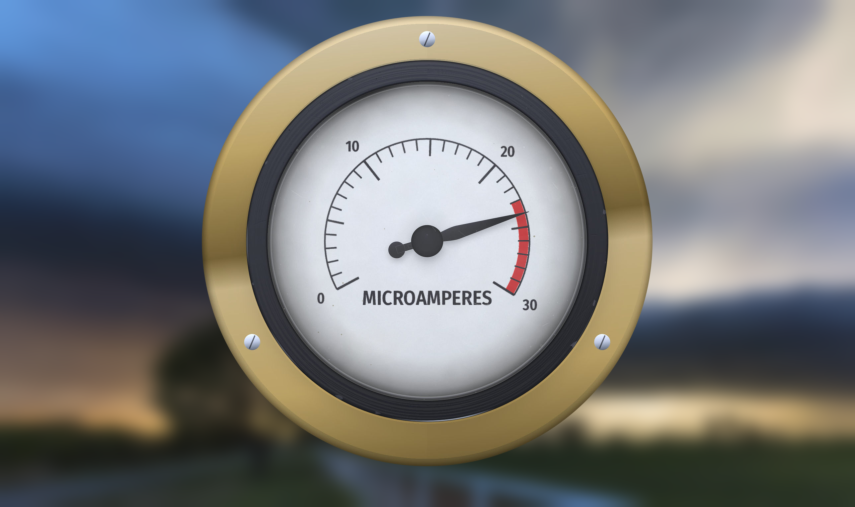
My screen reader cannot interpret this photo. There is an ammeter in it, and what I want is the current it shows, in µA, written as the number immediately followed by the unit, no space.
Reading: 24µA
